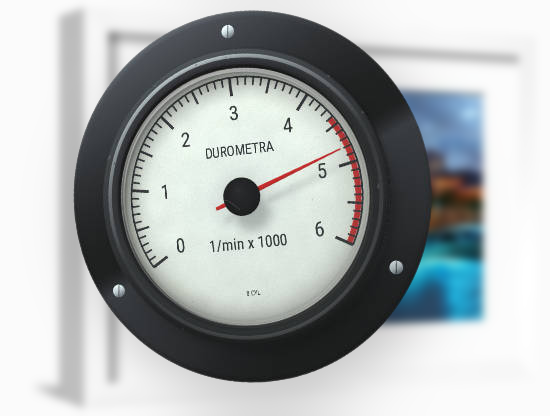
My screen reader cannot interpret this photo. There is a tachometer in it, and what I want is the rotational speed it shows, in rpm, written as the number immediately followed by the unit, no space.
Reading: 4800rpm
